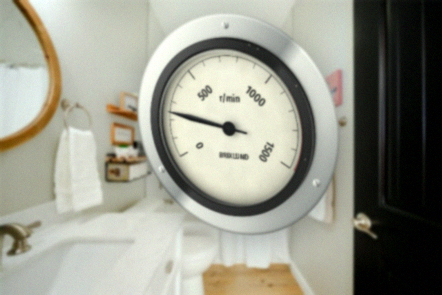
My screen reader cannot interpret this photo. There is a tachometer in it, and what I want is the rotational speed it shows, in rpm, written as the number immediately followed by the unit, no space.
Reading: 250rpm
